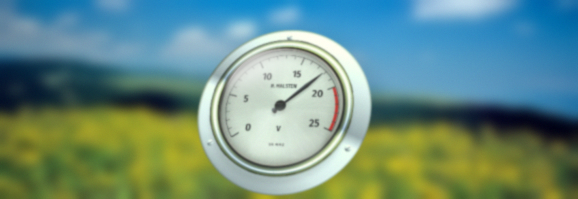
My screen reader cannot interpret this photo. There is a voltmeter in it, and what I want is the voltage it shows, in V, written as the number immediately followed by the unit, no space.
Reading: 18V
